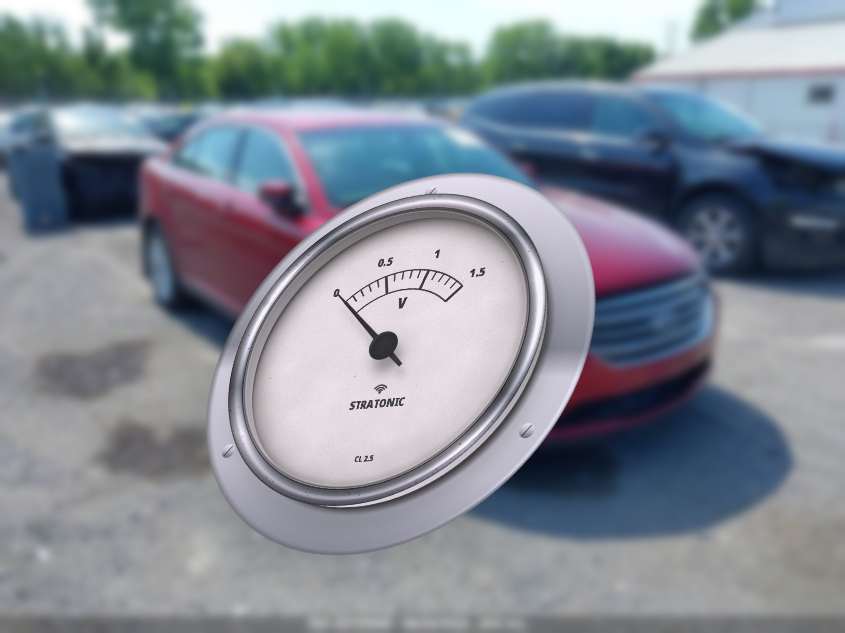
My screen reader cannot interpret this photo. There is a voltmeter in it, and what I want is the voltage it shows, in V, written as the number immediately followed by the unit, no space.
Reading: 0V
